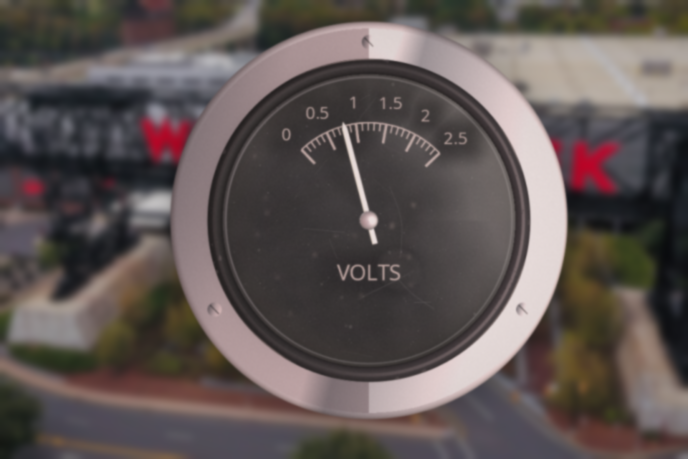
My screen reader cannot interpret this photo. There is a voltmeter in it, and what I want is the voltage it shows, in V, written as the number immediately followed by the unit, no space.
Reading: 0.8V
